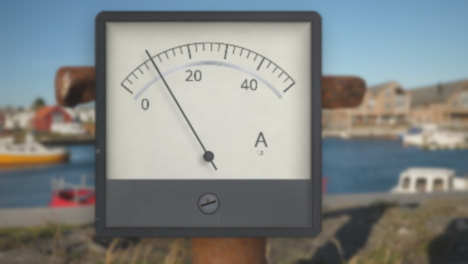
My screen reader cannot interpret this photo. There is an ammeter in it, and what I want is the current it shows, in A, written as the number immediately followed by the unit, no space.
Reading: 10A
